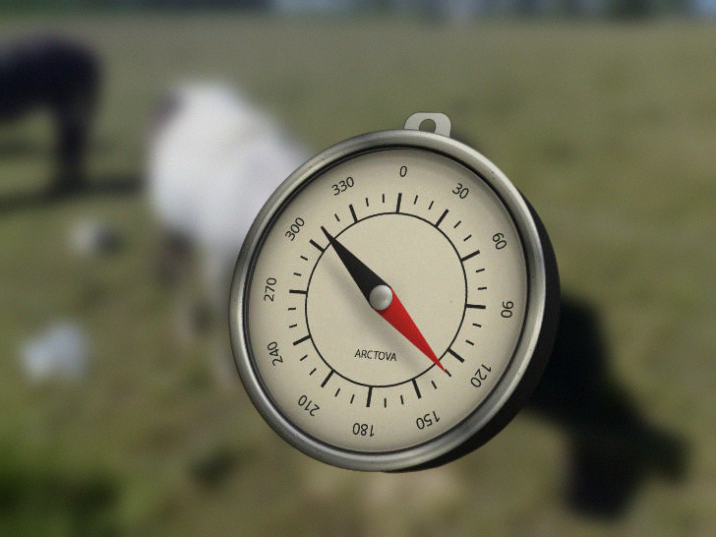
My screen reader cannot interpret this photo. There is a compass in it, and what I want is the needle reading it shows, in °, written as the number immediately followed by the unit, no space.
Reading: 130°
